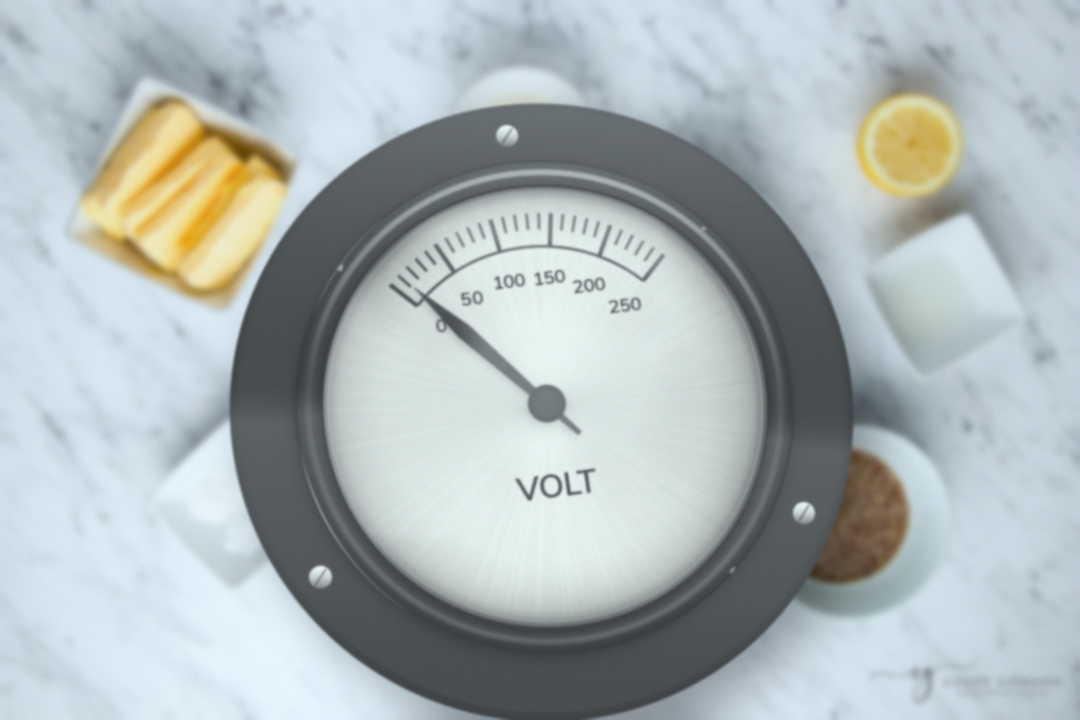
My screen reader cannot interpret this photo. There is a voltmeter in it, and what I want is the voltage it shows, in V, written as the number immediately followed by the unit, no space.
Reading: 10V
